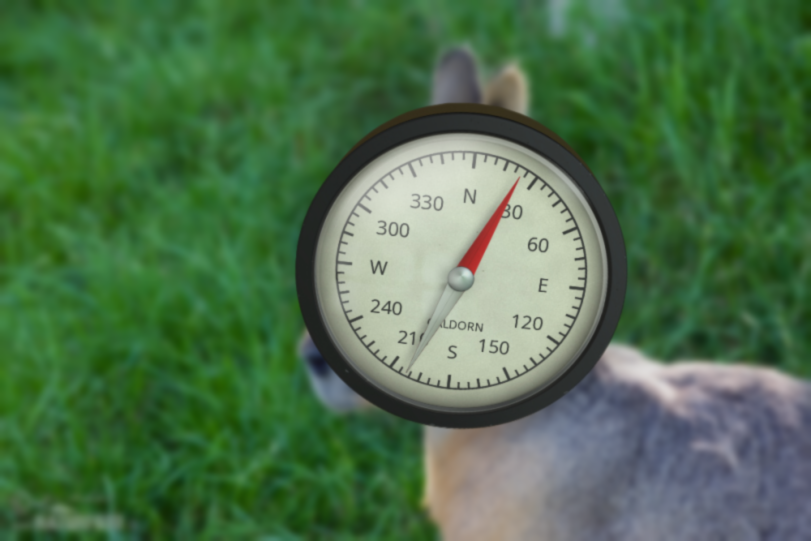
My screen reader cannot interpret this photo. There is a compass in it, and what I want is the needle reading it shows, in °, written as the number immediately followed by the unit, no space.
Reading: 22.5°
